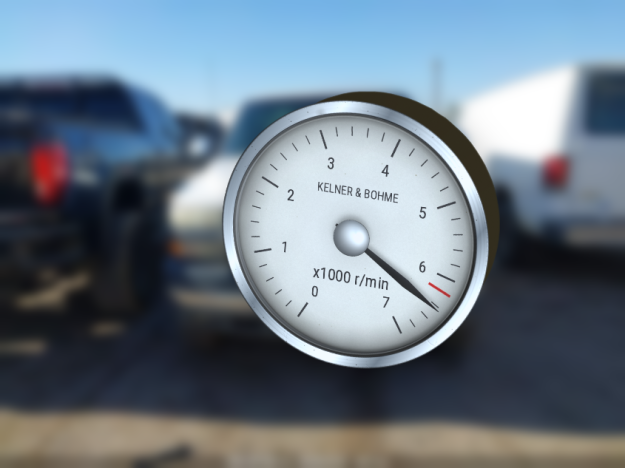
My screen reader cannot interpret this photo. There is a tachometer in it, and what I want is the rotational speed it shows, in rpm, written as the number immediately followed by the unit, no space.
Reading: 6400rpm
